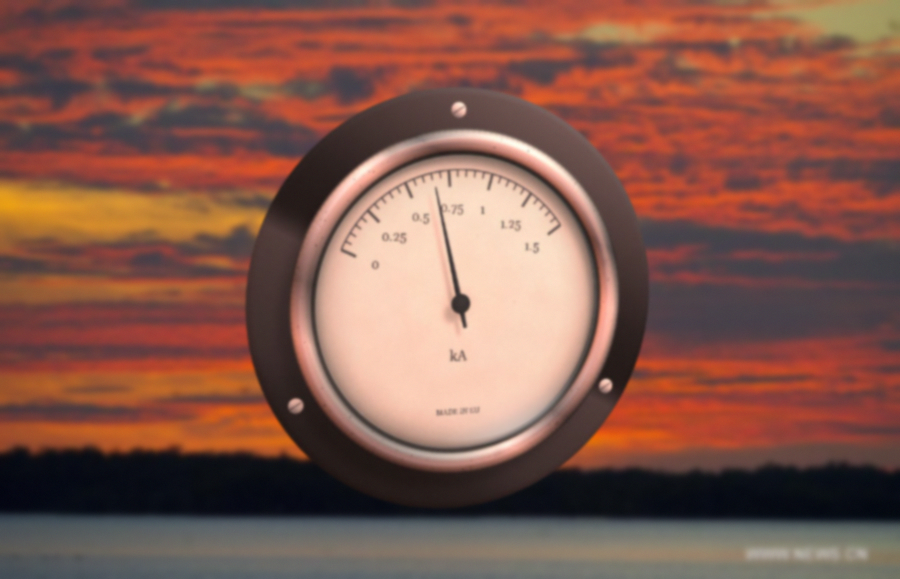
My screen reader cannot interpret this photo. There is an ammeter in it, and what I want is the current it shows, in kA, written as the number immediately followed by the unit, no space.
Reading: 0.65kA
